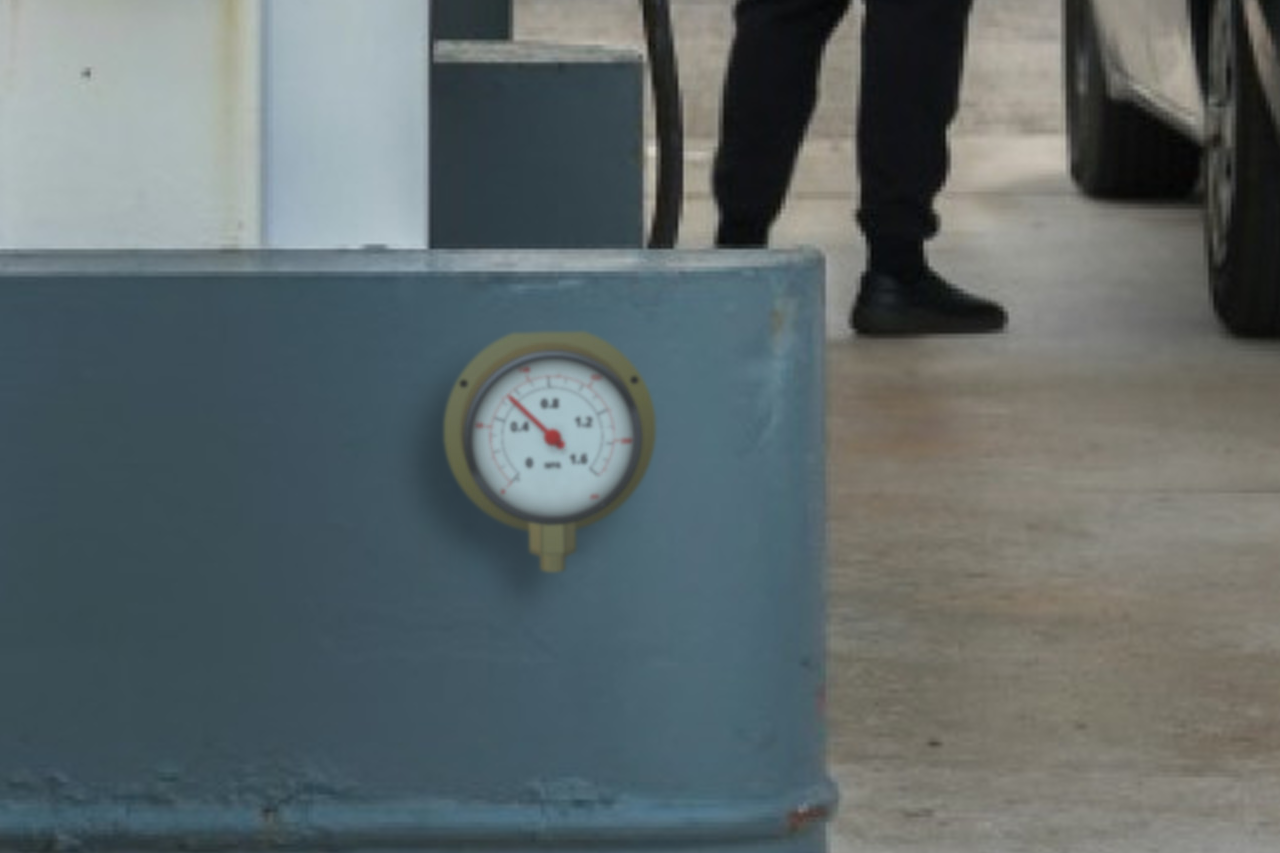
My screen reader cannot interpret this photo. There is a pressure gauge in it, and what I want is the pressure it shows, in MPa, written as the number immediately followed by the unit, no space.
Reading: 0.55MPa
